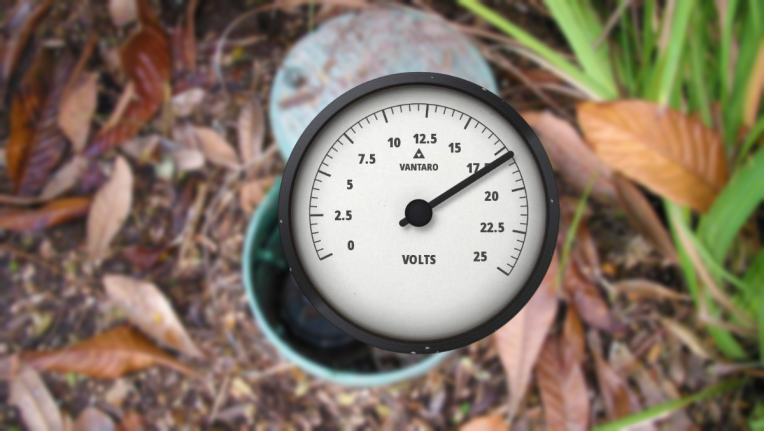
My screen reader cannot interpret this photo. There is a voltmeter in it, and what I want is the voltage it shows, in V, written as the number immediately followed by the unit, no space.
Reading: 18V
